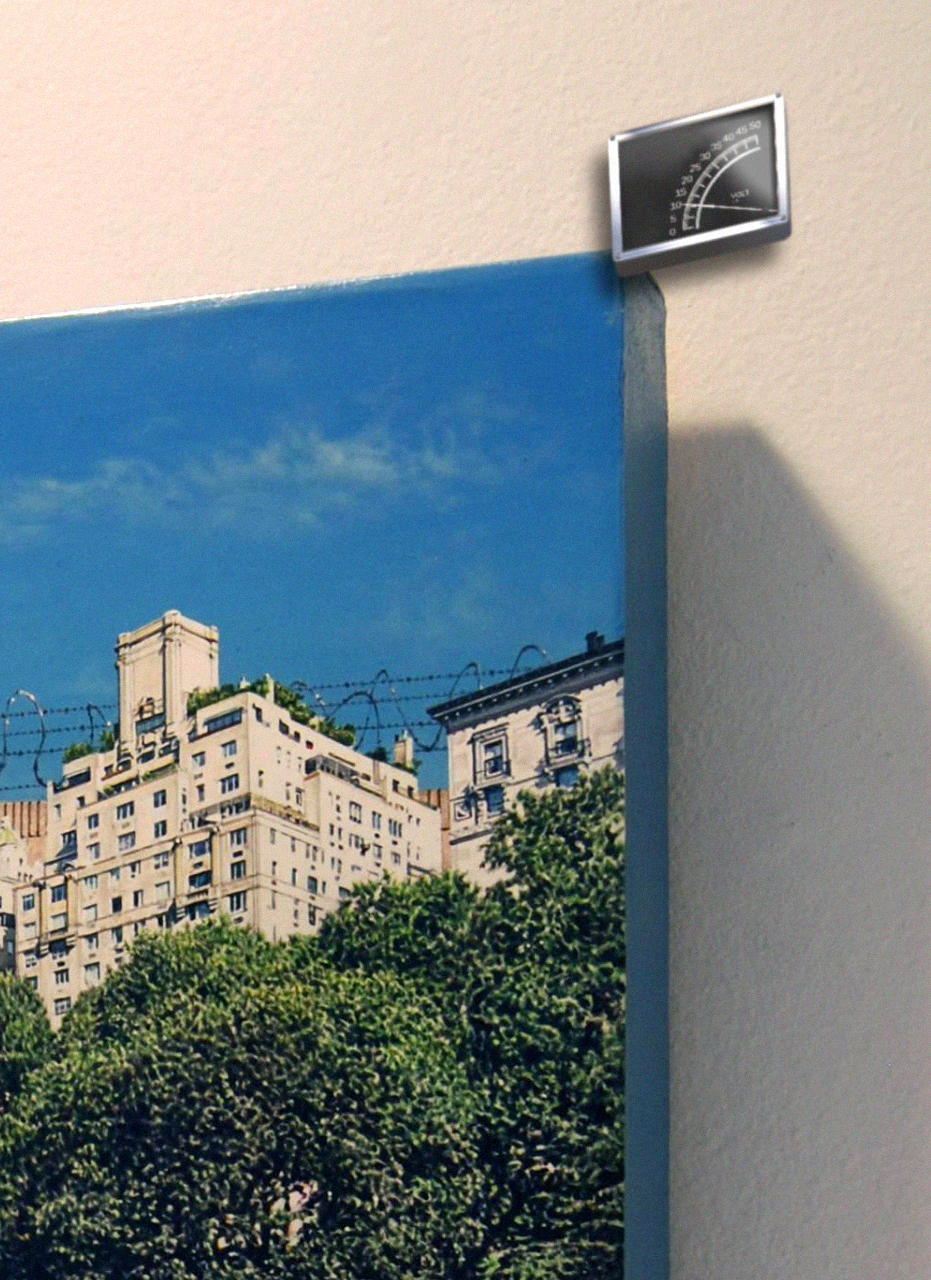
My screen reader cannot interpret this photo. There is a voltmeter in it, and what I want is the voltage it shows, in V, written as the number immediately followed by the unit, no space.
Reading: 10V
